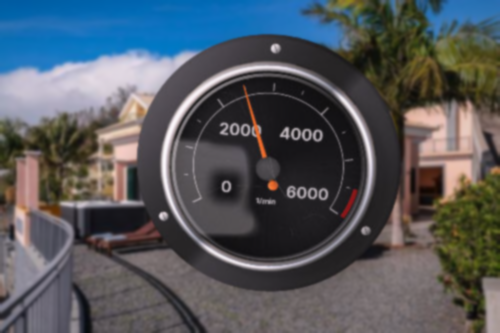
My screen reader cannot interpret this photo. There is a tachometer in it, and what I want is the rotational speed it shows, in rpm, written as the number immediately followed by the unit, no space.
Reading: 2500rpm
